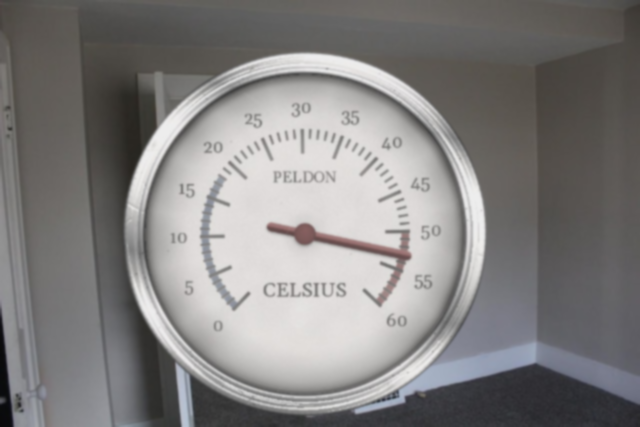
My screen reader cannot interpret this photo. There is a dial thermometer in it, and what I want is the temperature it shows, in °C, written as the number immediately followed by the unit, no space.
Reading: 53°C
